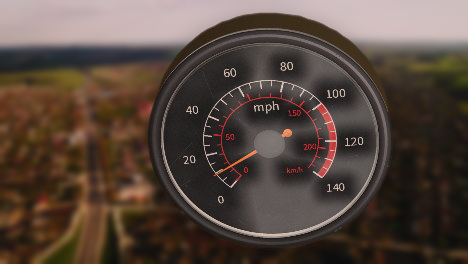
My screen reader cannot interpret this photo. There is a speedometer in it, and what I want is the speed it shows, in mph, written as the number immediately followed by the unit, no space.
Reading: 10mph
